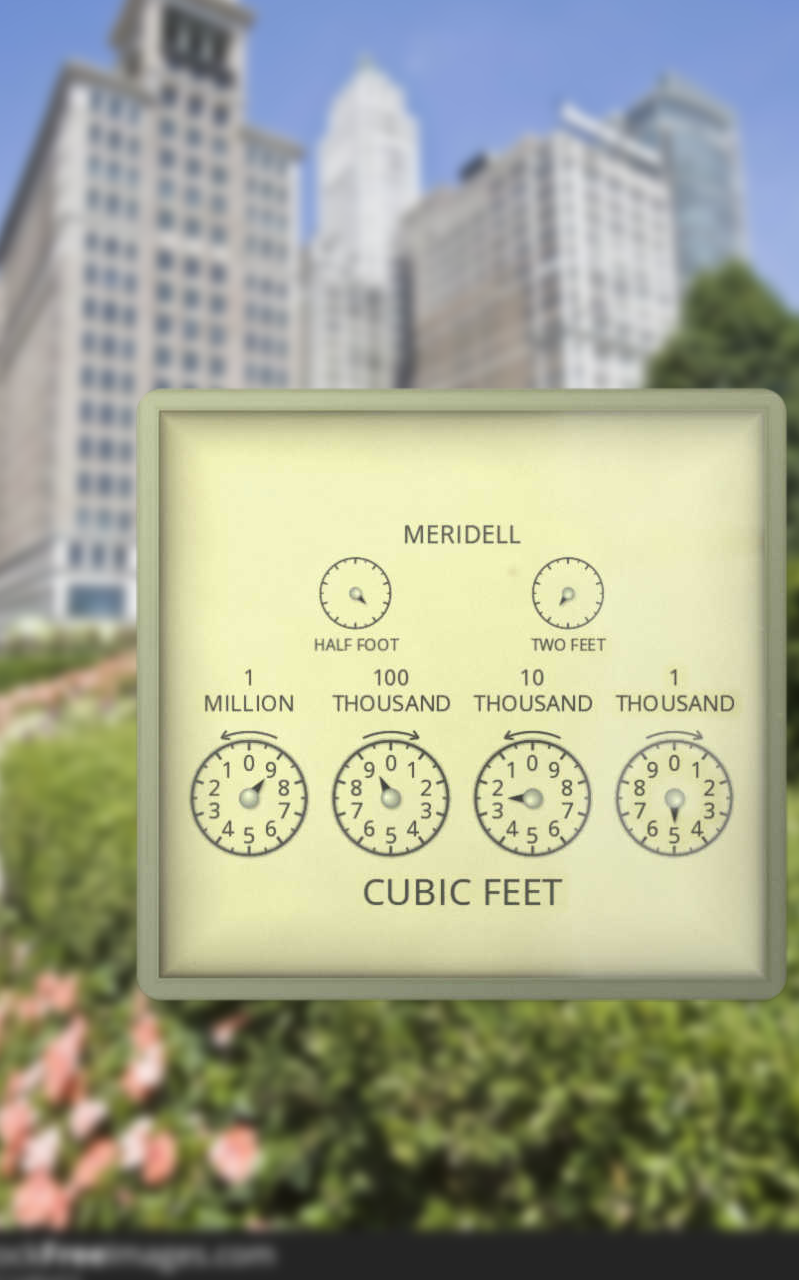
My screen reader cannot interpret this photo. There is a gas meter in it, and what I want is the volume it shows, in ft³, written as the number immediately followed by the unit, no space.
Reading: 892500ft³
